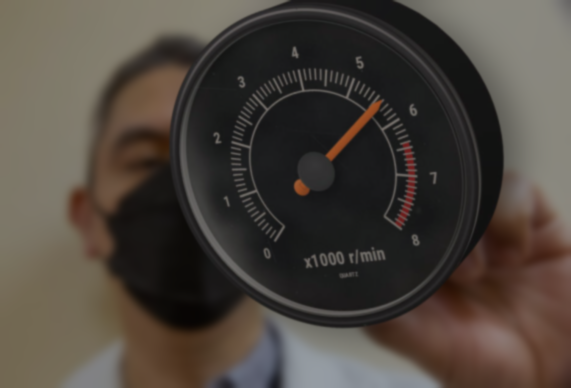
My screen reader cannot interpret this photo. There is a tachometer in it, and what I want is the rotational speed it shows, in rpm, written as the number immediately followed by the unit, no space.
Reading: 5600rpm
